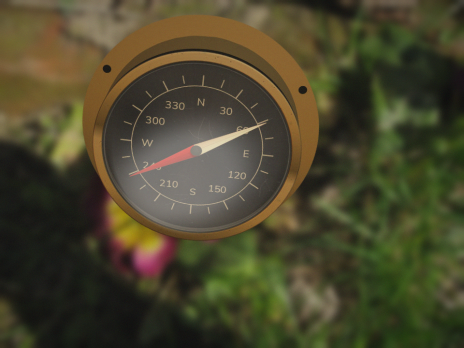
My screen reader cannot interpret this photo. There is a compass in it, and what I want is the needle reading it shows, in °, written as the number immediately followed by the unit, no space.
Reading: 240°
